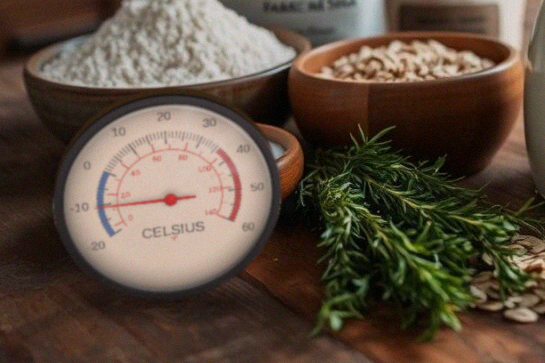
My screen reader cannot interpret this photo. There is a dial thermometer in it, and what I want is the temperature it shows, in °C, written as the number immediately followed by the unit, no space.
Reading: -10°C
